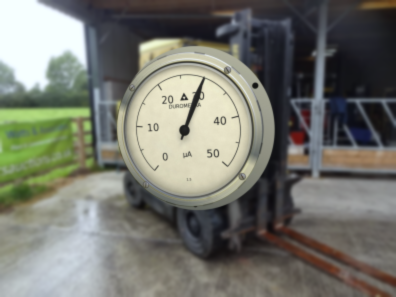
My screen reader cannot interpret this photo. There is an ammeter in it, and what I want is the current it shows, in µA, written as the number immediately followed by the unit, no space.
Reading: 30µA
